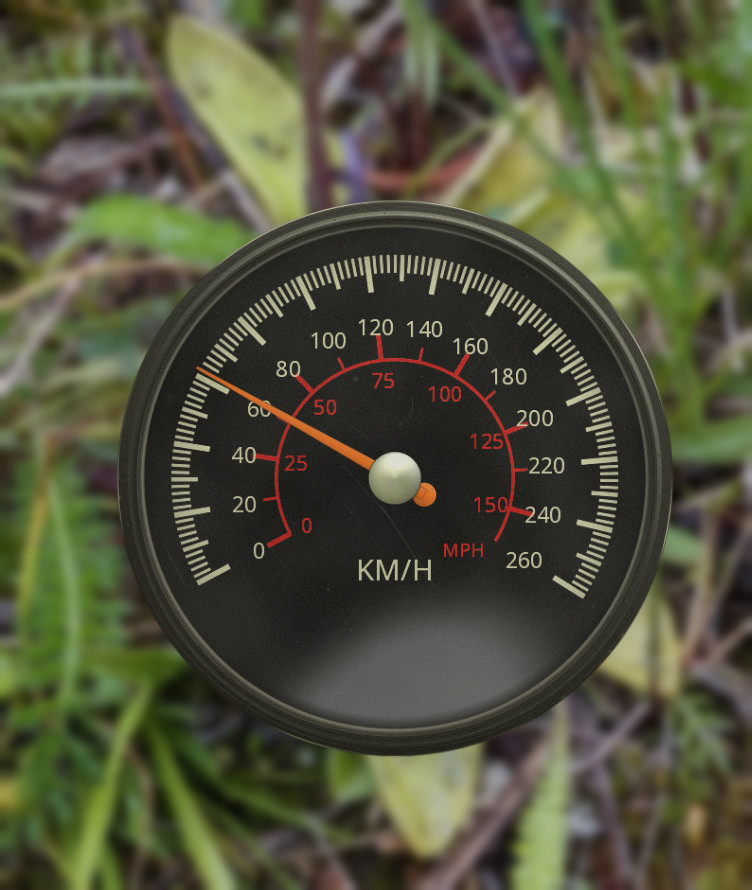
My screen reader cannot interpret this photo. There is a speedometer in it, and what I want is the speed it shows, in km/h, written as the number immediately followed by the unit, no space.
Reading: 62km/h
